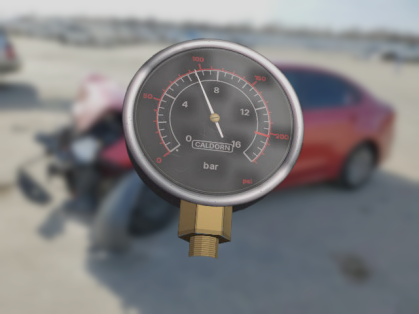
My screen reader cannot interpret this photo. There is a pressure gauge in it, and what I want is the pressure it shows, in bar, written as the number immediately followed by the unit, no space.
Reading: 6.5bar
